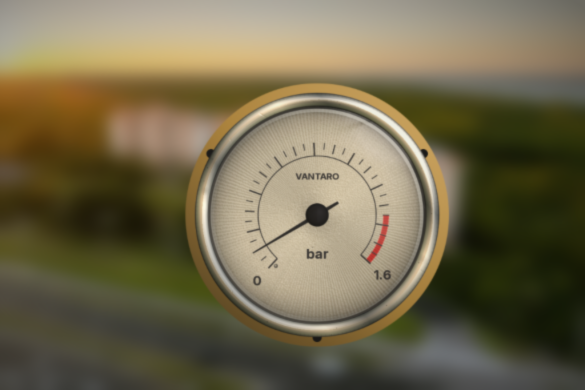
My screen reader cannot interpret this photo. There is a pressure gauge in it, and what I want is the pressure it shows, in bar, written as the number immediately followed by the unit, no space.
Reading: 0.1bar
